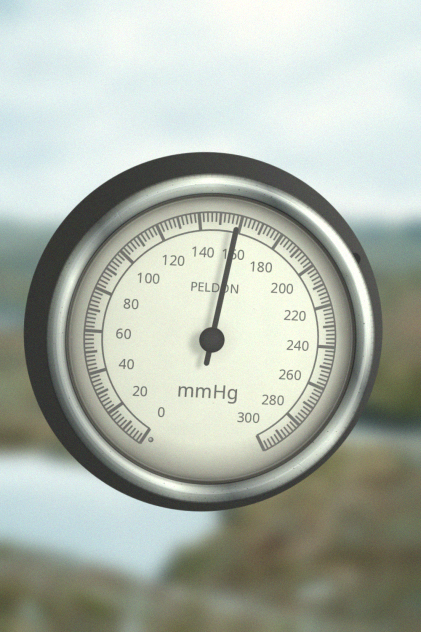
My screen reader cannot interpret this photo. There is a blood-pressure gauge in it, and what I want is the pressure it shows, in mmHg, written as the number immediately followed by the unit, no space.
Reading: 158mmHg
